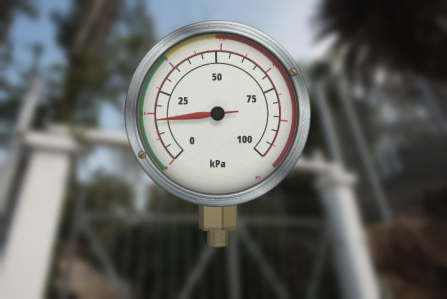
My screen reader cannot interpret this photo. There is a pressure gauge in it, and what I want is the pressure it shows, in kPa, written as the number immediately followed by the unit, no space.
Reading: 15kPa
